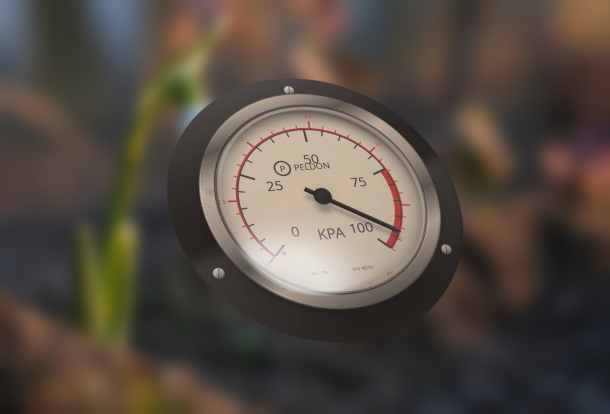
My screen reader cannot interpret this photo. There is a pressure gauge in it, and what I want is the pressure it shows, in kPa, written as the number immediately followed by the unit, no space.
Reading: 95kPa
